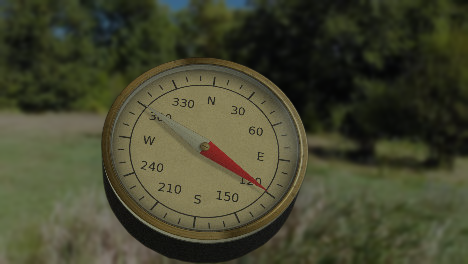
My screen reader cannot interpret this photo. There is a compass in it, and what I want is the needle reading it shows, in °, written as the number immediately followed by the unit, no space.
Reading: 120°
